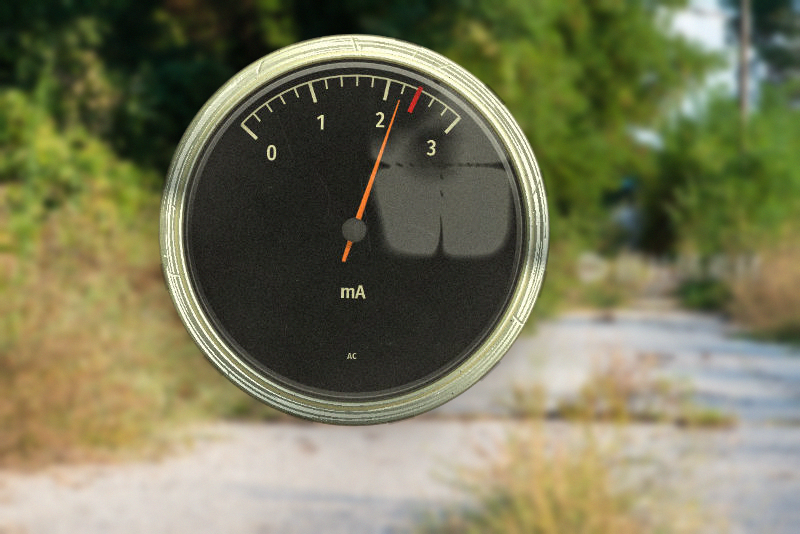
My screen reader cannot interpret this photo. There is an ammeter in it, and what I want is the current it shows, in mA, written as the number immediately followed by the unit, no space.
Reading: 2.2mA
